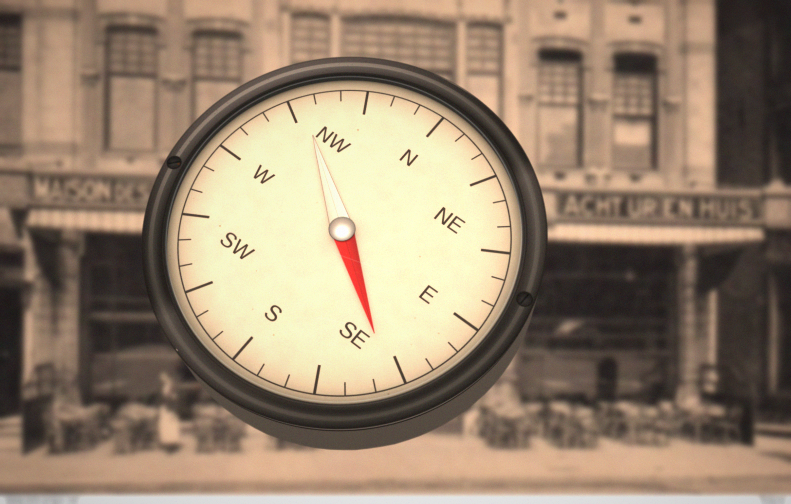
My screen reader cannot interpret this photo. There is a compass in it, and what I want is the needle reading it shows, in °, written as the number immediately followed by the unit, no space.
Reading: 125°
